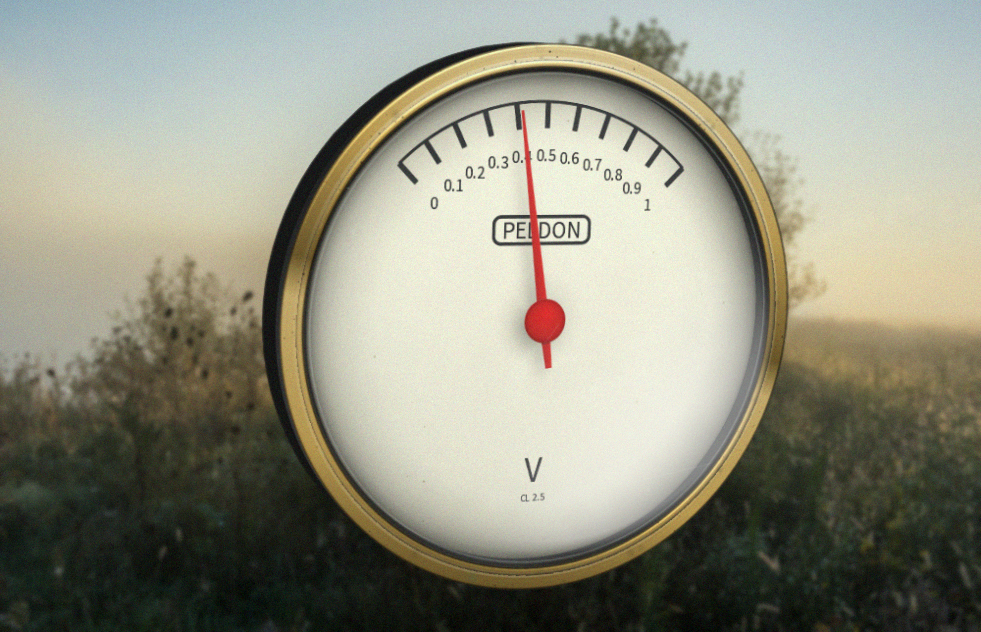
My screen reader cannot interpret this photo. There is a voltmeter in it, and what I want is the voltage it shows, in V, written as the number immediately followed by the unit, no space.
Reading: 0.4V
